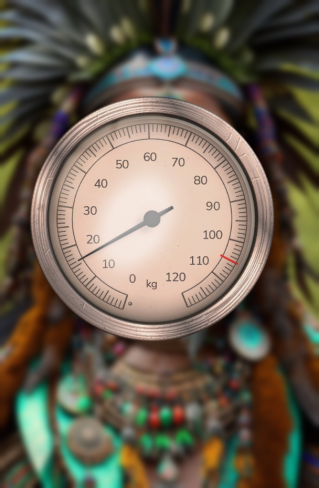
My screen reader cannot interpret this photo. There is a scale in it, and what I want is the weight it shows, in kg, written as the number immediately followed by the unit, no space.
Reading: 16kg
